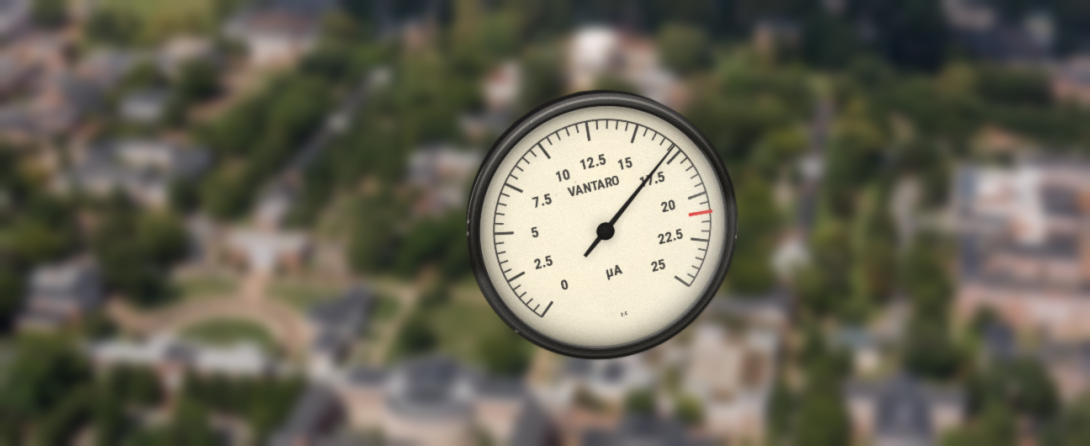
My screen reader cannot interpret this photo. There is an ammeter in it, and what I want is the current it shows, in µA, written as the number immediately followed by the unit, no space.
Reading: 17µA
